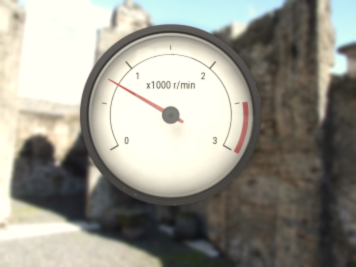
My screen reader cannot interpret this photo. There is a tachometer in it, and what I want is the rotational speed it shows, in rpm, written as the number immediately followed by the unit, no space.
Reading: 750rpm
